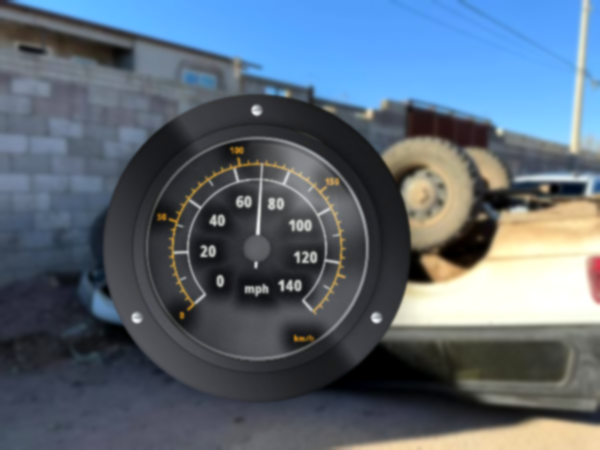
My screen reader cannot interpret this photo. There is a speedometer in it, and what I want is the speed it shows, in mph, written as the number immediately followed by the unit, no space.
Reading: 70mph
